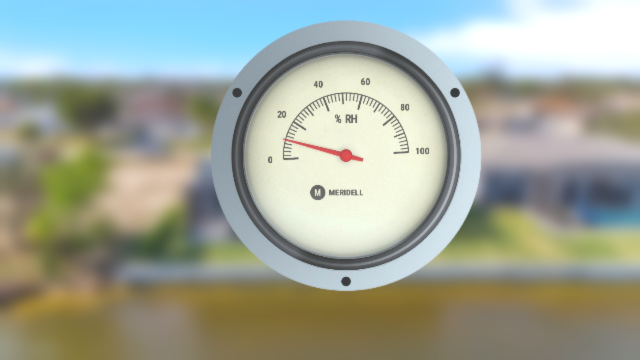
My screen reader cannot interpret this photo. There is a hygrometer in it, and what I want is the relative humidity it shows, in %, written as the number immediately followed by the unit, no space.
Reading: 10%
